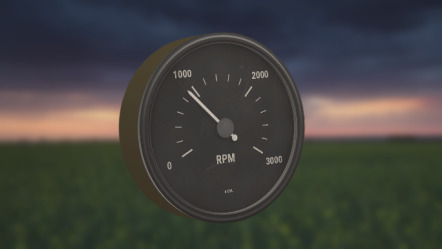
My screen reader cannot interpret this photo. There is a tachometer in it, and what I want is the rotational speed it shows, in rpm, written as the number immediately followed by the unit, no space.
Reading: 900rpm
